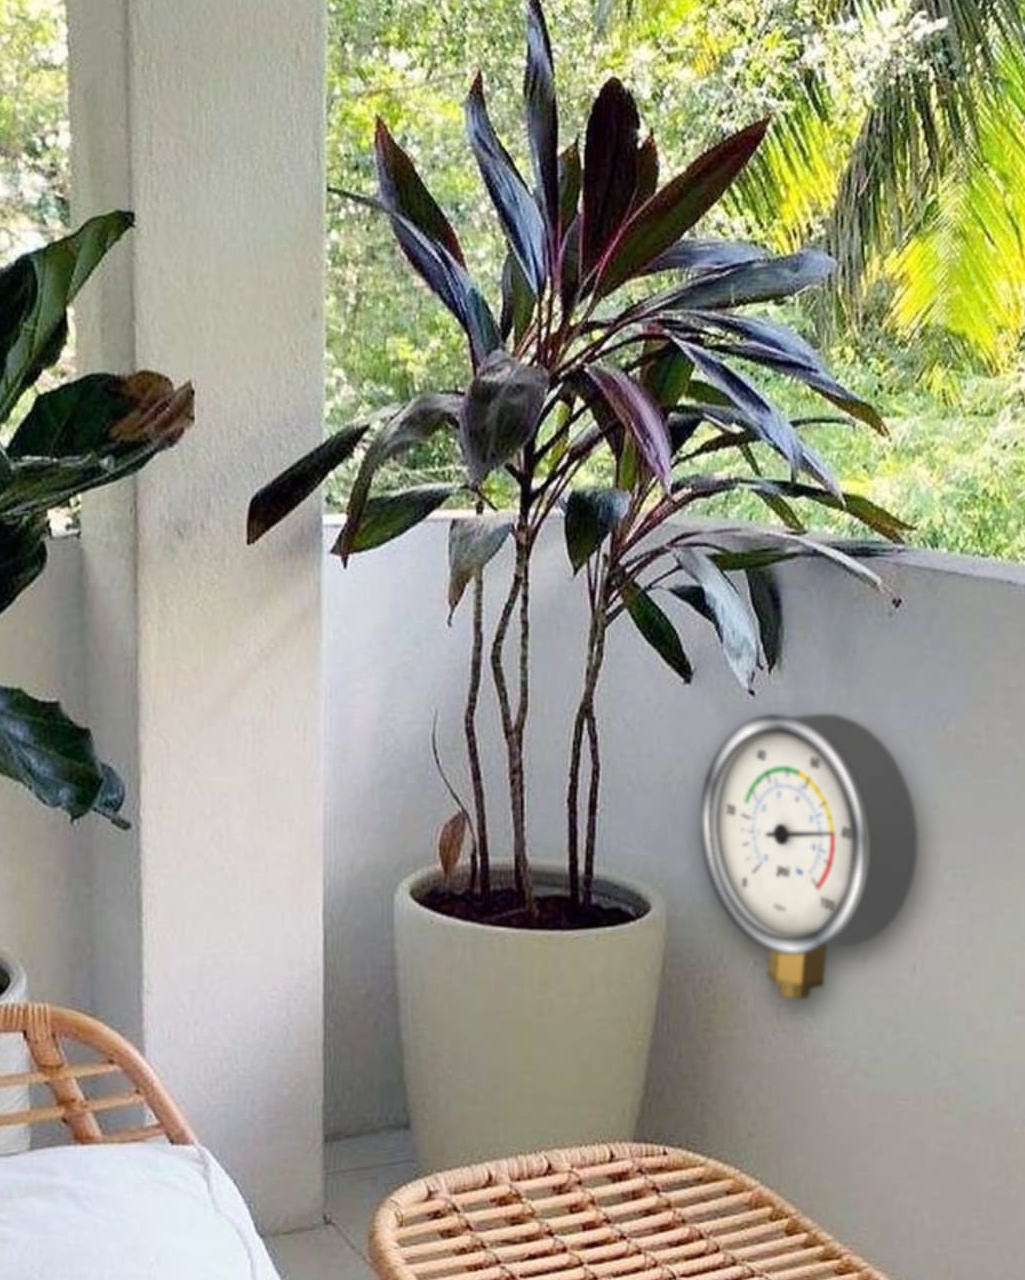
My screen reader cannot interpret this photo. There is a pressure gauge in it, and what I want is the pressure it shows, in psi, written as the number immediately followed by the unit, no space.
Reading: 80psi
